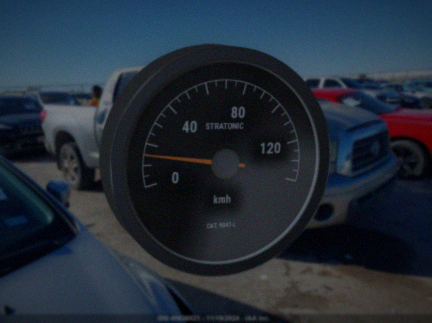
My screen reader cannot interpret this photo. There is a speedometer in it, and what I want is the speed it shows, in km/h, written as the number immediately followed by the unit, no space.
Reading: 15km/h
